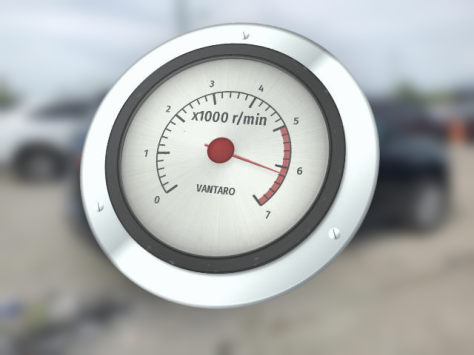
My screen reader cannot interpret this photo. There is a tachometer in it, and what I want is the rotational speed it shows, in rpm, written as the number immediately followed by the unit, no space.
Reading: 6200rpm
